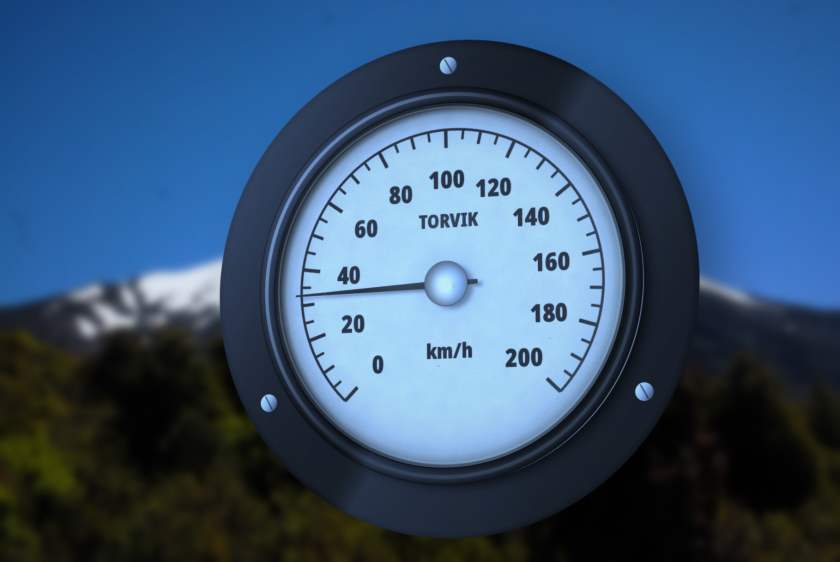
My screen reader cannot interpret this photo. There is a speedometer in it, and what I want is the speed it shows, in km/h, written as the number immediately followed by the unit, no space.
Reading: 32.5km/h
